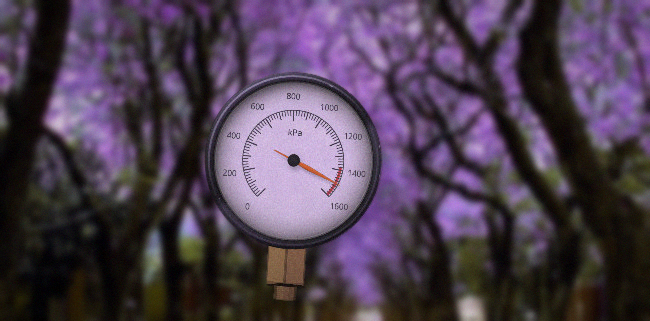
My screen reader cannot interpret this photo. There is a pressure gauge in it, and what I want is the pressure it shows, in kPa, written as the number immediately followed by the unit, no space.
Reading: 1500kPa
